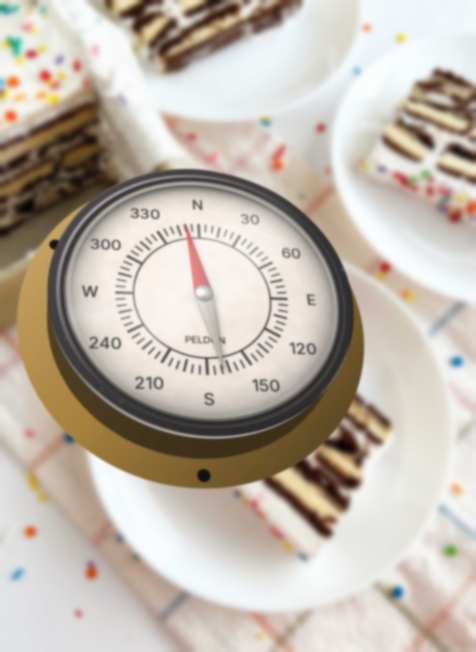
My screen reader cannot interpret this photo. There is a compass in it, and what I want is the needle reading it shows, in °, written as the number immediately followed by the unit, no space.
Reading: 350°
